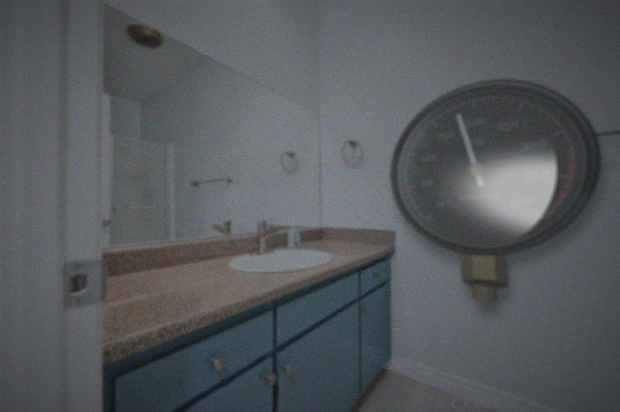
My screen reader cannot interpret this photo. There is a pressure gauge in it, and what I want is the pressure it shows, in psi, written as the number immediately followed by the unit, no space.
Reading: 180psi
